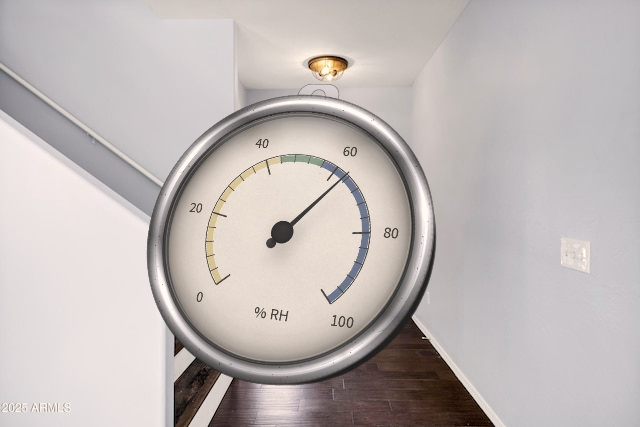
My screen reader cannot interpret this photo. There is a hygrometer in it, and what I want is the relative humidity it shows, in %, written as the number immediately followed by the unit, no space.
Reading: 64%
